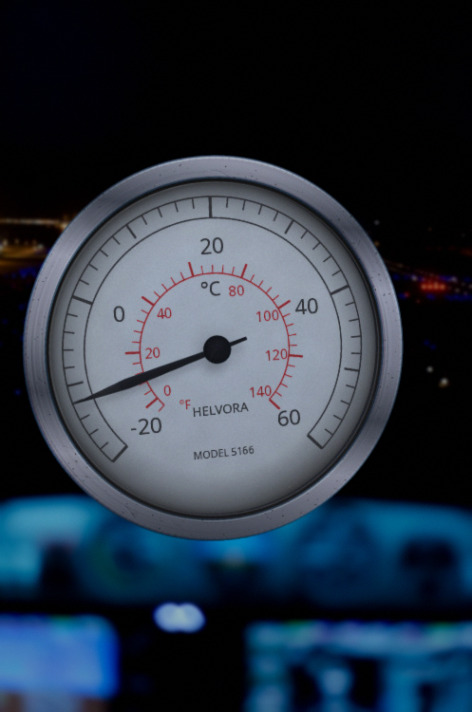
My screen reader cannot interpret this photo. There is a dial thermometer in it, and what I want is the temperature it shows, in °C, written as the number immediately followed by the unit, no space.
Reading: -12°C
